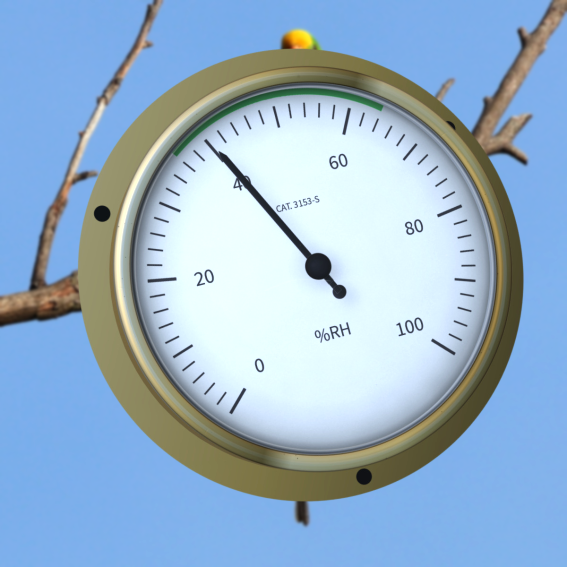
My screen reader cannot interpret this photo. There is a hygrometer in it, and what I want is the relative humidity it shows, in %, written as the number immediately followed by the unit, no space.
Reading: 40%
